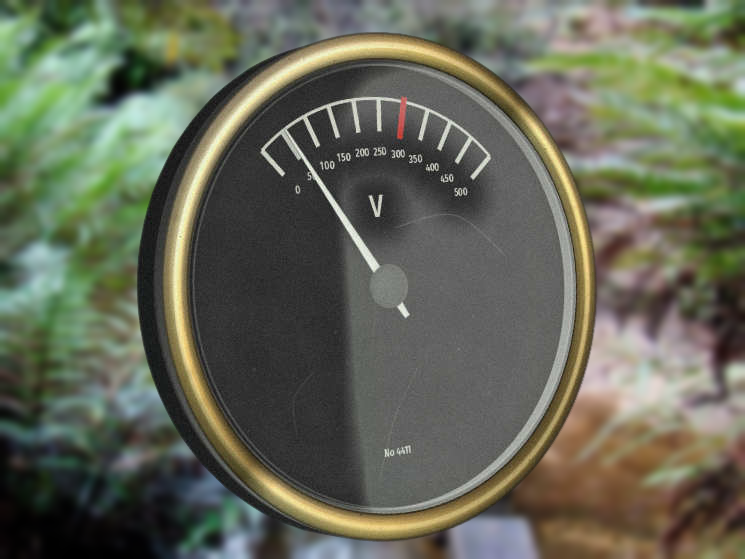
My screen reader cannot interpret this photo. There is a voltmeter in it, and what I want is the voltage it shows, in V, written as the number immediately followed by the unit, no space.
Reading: 50V
